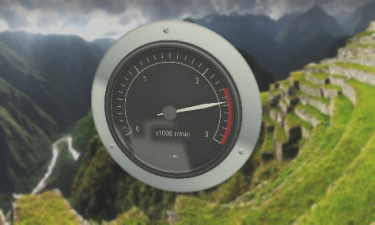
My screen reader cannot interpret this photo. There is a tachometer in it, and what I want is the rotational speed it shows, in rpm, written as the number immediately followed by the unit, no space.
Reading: 2450rpm
